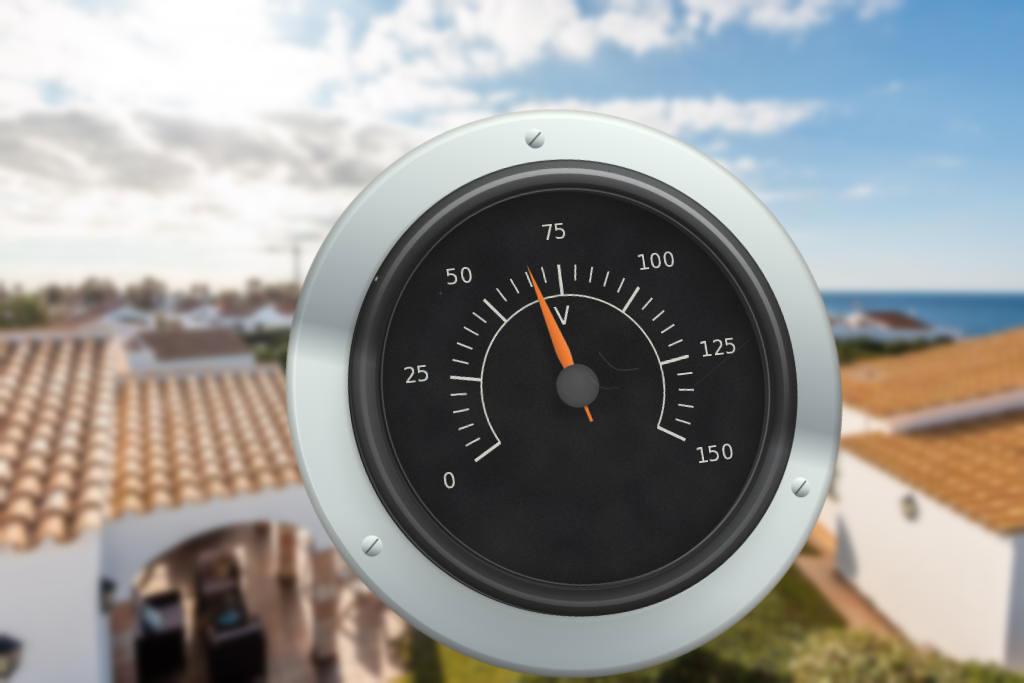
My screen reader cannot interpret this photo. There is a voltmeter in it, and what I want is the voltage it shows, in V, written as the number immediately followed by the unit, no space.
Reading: 65V
